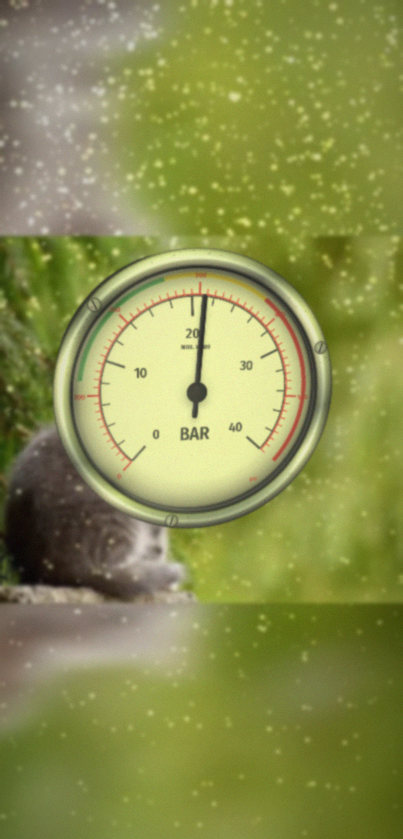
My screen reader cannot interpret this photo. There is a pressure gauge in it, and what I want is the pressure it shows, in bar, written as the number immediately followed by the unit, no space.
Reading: 21bar
